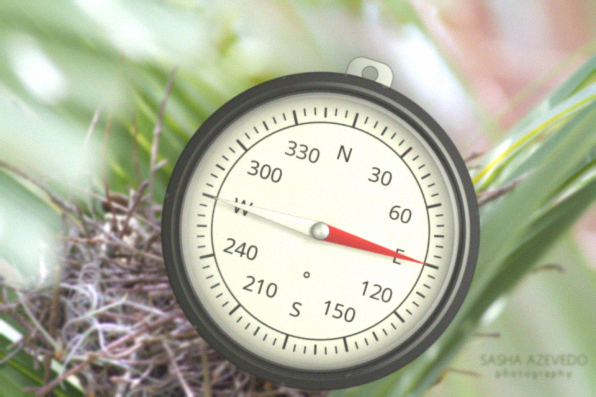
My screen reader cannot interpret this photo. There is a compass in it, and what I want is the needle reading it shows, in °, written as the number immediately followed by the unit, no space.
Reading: 90°
